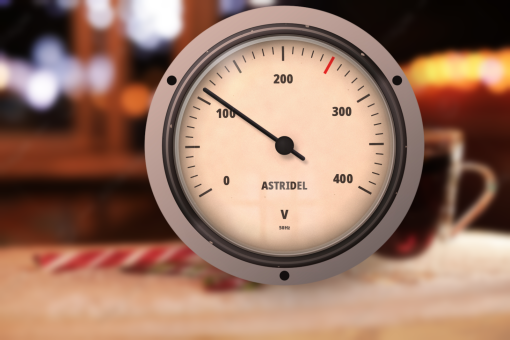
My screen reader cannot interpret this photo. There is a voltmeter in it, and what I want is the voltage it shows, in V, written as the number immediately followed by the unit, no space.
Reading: 110V
